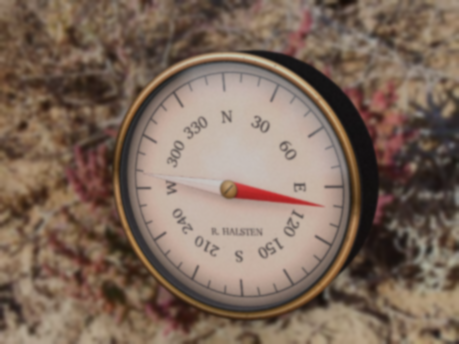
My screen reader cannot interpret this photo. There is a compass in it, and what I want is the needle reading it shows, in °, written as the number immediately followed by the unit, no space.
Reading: 100°
